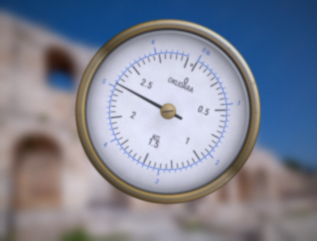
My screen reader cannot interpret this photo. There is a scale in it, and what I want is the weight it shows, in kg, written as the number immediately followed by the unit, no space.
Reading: 2.3kg
